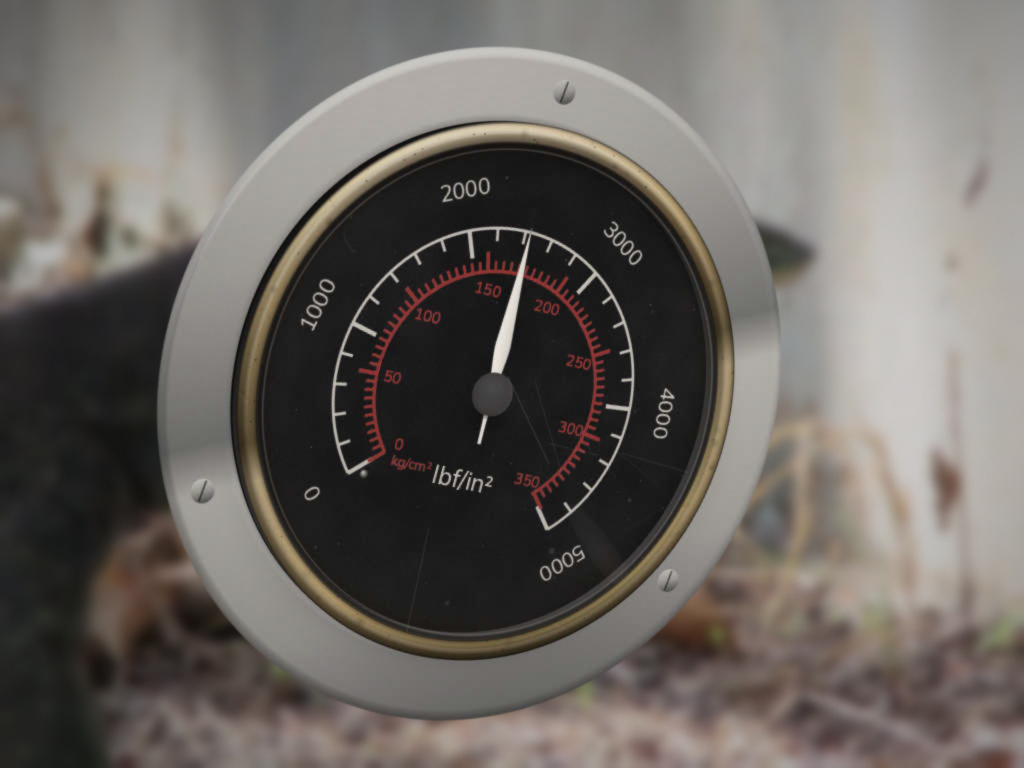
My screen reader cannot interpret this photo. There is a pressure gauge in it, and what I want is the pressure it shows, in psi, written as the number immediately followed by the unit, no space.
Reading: 2400psi
